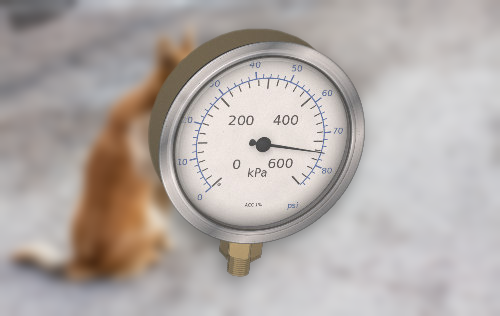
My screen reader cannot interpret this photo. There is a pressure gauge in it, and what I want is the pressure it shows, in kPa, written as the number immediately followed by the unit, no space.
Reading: 520kPa
